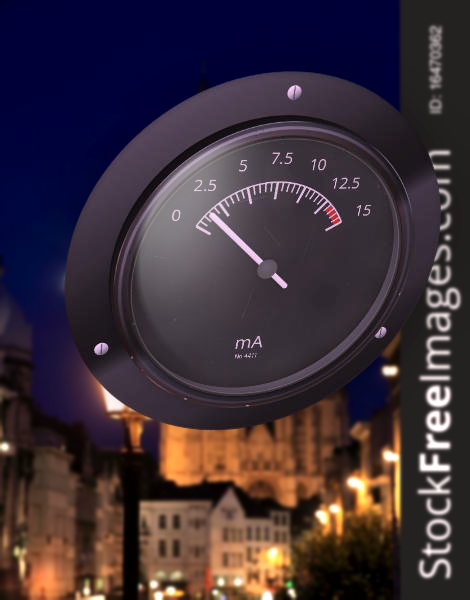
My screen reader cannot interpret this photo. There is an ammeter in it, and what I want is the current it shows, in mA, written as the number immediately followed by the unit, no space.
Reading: 1.5mA
